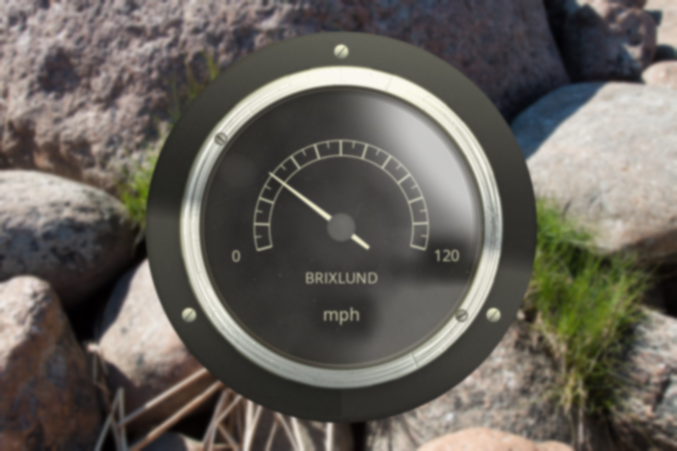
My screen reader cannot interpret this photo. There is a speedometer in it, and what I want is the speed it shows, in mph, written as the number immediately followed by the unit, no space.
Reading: 30mph
